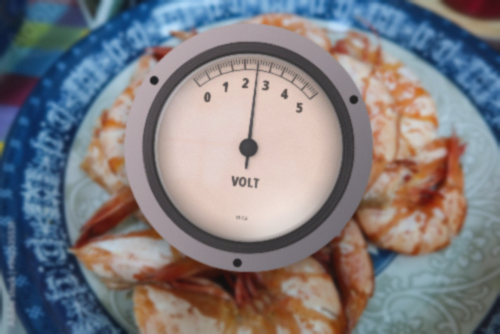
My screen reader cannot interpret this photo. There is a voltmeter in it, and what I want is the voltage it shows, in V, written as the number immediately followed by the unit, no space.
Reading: 2.5V
